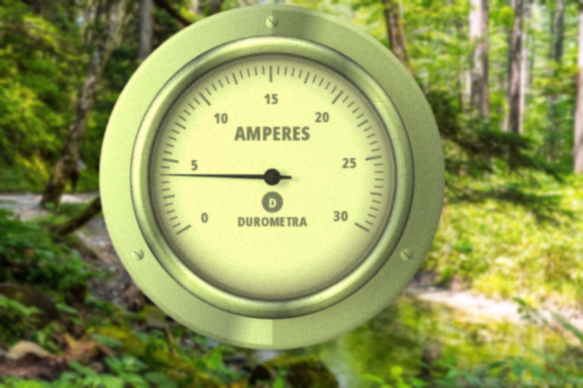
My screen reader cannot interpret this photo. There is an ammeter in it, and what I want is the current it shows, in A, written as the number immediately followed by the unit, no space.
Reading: 4A
